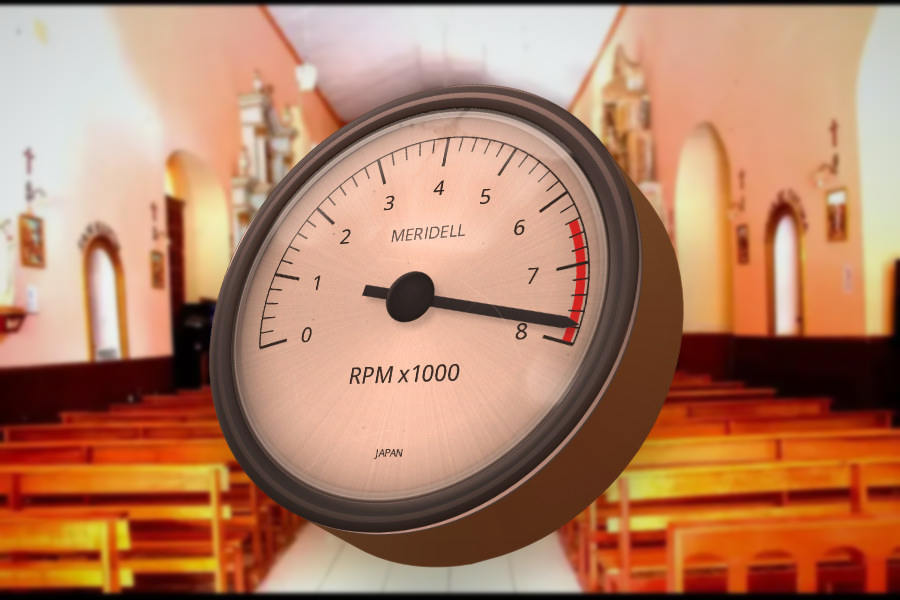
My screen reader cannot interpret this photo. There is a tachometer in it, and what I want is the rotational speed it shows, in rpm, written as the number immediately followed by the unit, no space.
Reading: 7800rpm
